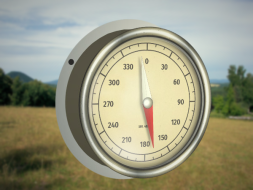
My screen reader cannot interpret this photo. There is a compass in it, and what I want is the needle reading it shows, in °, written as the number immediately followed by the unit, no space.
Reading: 170°
